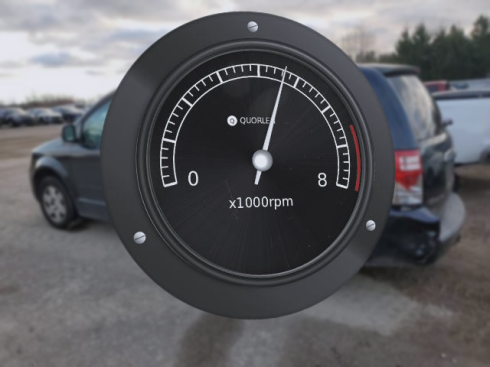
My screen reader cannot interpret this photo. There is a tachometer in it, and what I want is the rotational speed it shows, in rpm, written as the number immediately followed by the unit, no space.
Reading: 4600rpm
